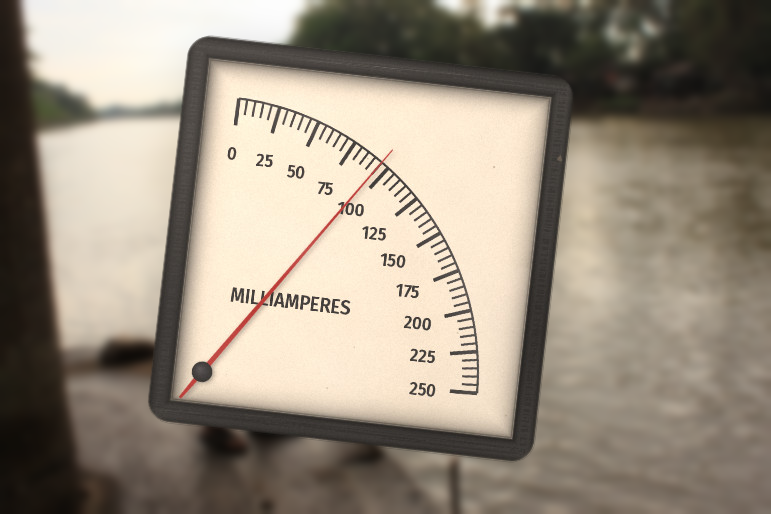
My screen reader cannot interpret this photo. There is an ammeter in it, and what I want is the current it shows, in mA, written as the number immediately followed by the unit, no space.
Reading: 95mA
